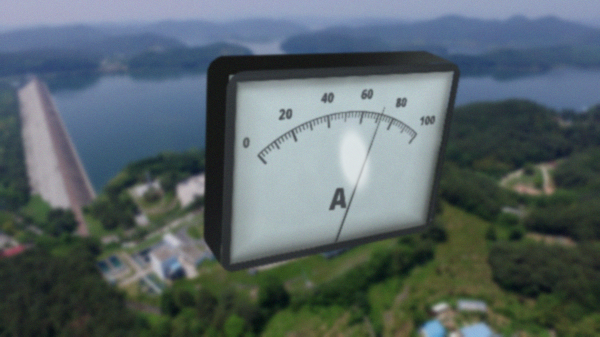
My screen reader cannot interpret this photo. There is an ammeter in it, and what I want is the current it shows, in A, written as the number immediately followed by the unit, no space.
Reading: 70A
